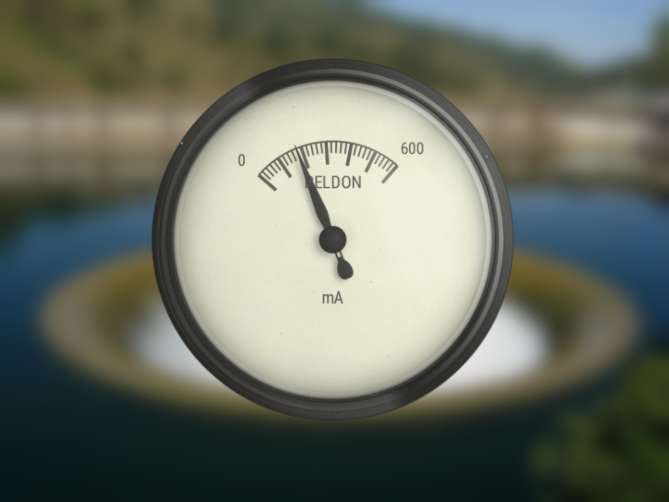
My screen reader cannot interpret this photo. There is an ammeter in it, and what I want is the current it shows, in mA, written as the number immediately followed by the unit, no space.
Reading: 180mA
